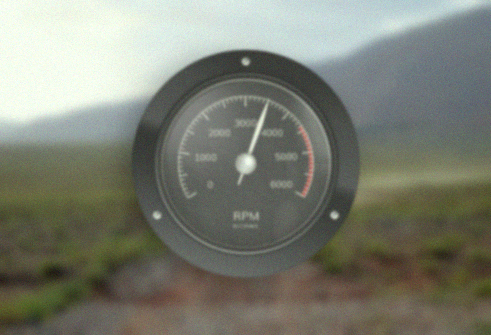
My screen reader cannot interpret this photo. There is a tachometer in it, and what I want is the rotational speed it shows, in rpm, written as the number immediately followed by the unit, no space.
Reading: 3500rpm
